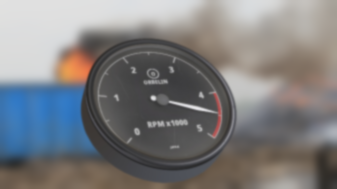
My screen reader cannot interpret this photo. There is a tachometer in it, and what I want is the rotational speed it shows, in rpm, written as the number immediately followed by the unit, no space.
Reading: 4500rpm
